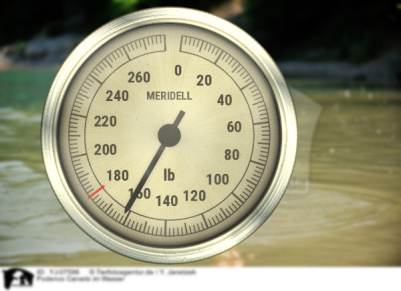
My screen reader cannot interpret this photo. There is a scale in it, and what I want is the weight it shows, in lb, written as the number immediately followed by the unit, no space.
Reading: 162lb
